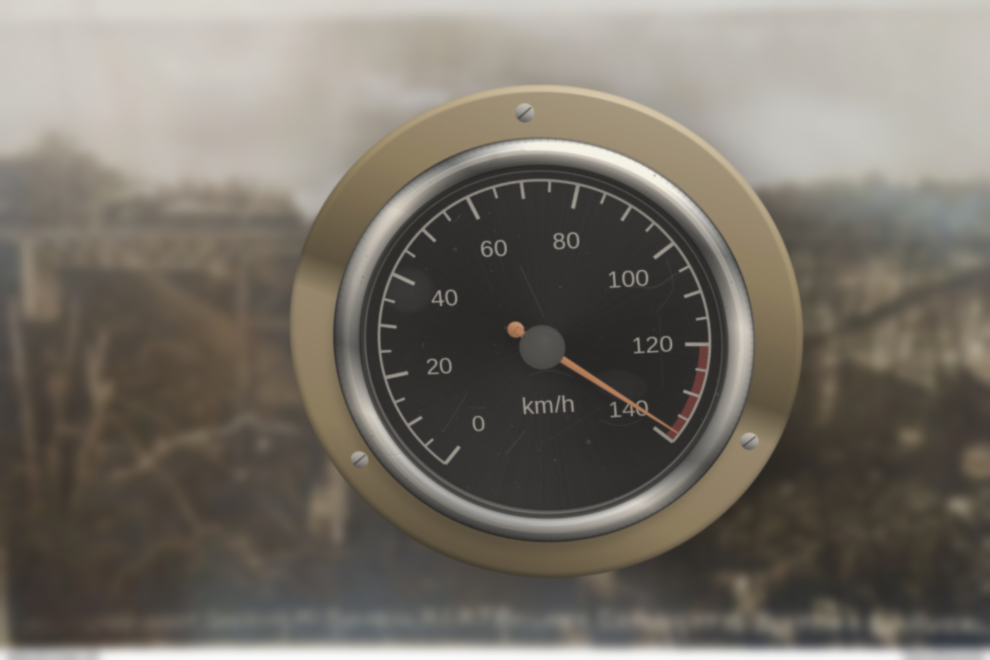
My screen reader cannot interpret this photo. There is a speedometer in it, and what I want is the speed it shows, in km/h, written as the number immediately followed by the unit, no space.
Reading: 137.5km/h
